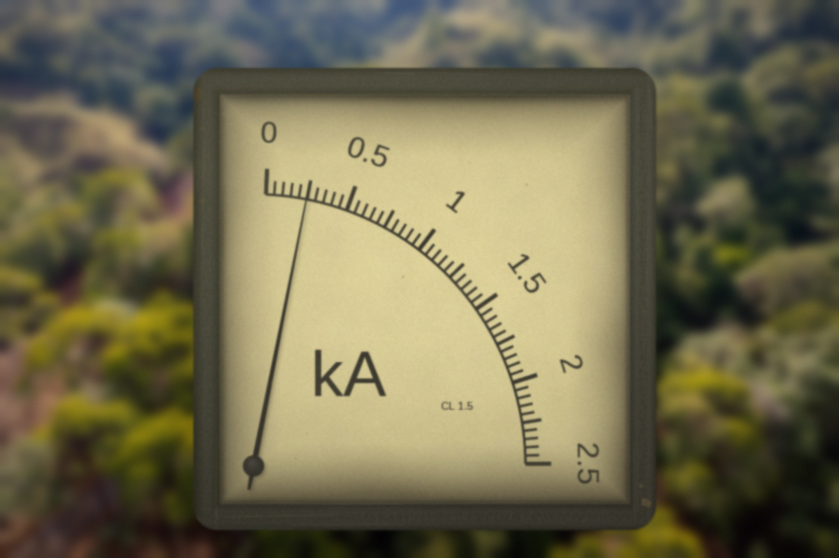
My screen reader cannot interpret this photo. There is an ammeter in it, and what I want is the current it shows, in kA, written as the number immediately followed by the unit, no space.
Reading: 0.25kA
